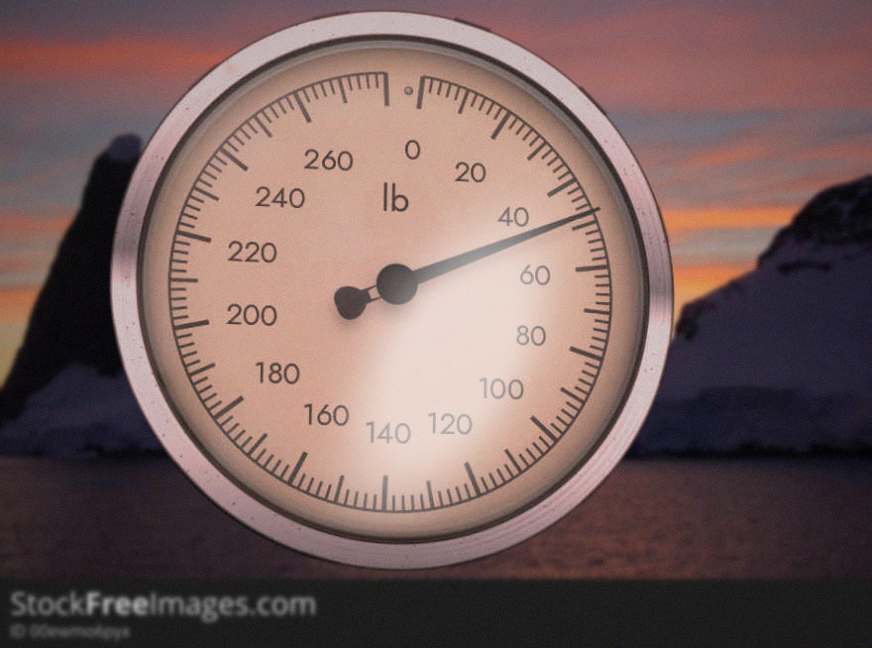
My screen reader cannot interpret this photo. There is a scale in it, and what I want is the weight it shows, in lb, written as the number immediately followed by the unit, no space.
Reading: 48lb
